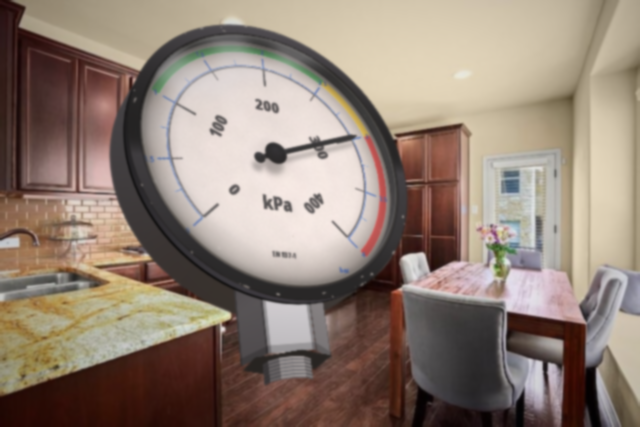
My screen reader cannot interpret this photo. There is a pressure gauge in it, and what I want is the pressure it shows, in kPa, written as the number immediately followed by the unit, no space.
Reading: 300kPa
